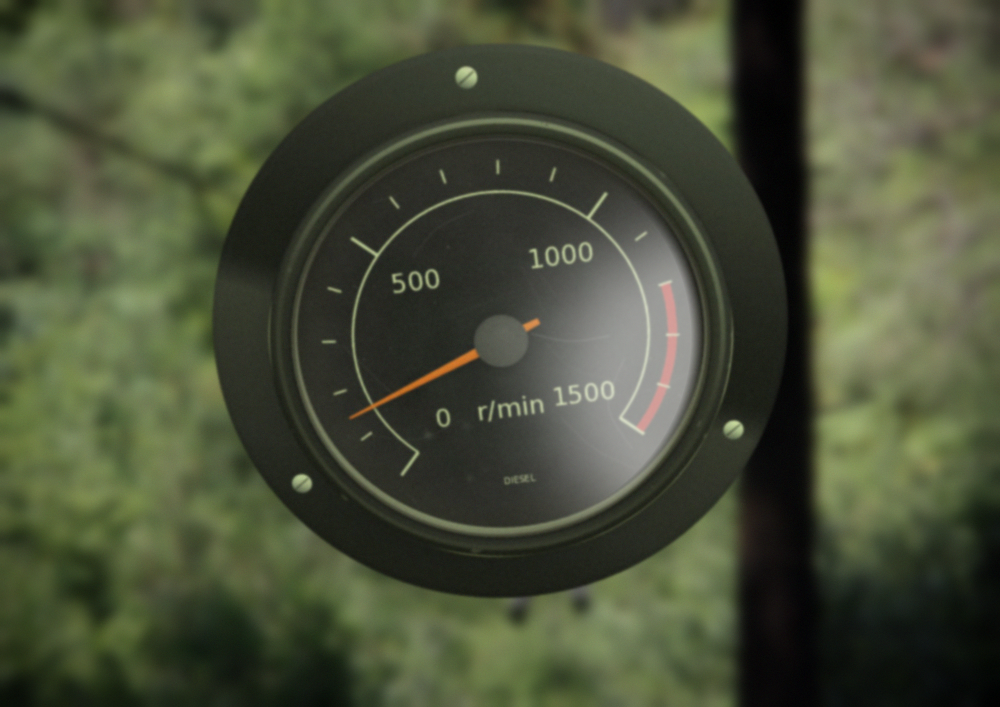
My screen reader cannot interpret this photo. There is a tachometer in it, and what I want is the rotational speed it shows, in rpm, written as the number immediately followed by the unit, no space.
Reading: 150rpm
